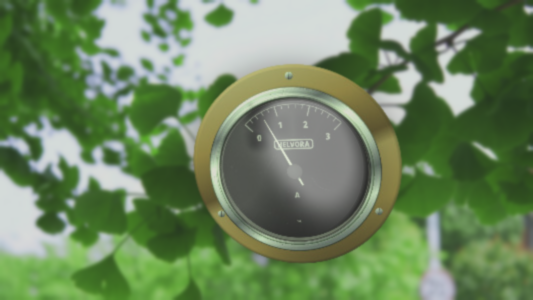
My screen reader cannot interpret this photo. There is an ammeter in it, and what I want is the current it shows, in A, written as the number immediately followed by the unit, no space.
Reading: 0.6A
